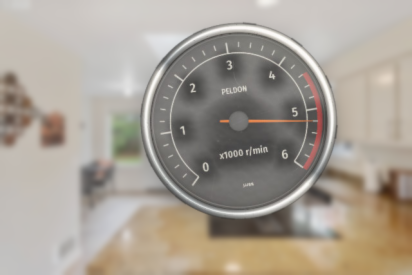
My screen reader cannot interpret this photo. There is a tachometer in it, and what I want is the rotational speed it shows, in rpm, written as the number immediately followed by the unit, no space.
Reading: 5200rpm
